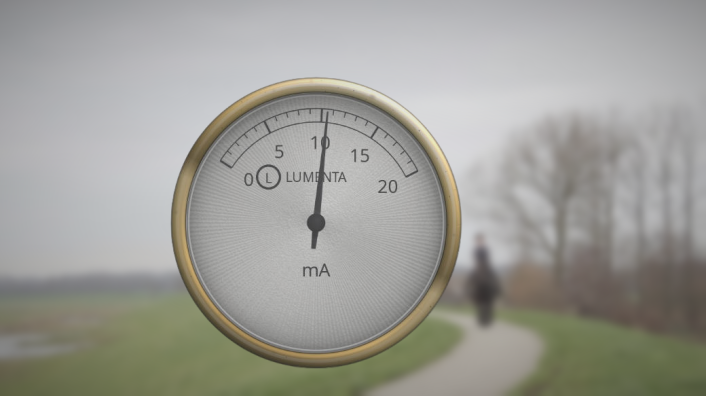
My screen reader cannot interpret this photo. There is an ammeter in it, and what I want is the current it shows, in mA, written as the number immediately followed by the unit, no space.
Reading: 10.5mA
